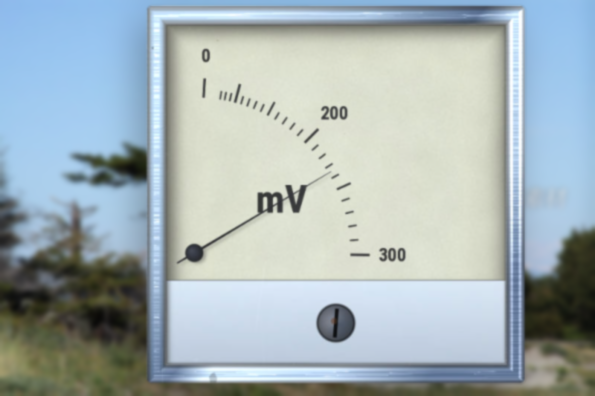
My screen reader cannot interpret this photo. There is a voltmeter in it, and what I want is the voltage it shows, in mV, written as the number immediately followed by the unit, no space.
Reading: 235mV
